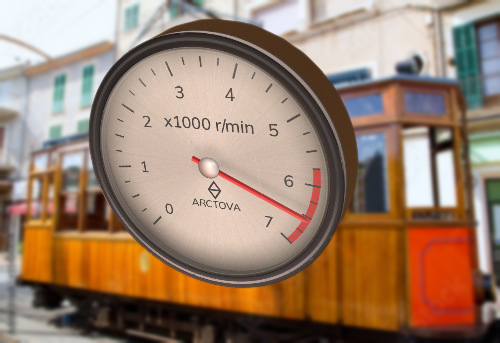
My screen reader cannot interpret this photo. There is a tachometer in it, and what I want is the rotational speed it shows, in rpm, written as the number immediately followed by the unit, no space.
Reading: 6500rpm
